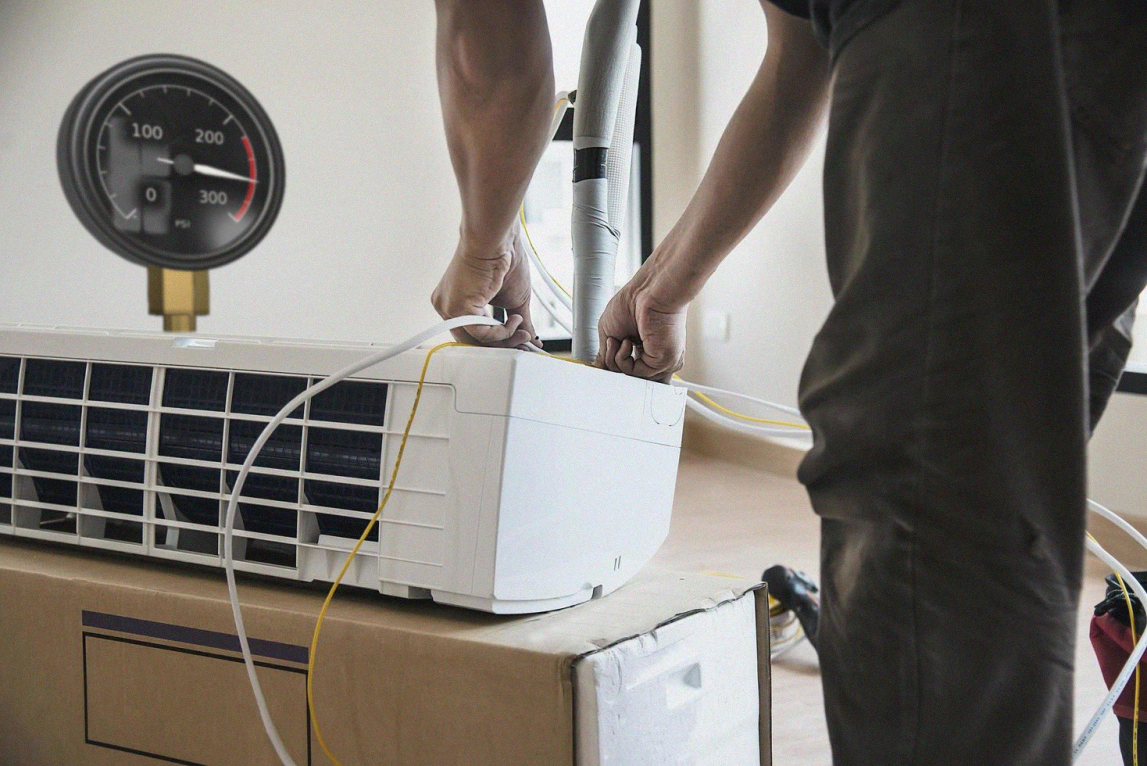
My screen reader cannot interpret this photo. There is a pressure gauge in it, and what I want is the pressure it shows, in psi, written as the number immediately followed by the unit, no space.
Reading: 260psi
